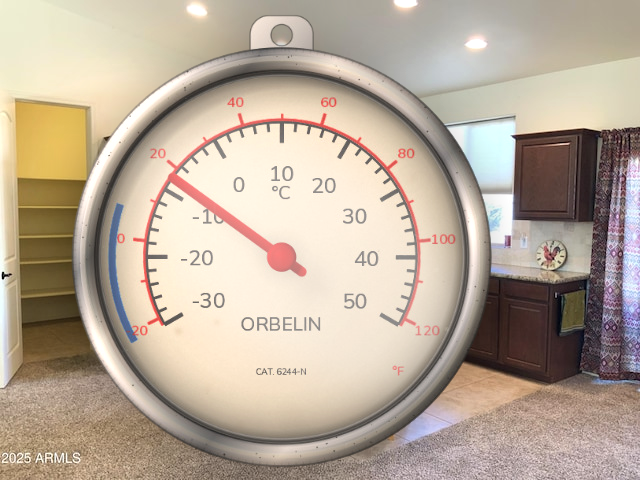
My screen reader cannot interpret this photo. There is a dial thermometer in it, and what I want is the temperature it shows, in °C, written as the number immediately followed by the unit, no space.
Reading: -8°C
